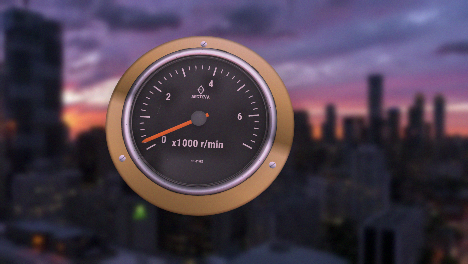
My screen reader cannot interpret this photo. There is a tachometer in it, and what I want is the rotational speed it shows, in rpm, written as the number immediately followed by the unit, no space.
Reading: 200rpm
